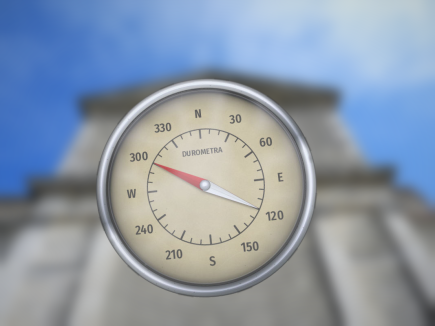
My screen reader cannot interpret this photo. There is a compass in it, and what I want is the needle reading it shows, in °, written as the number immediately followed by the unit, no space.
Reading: 300°
